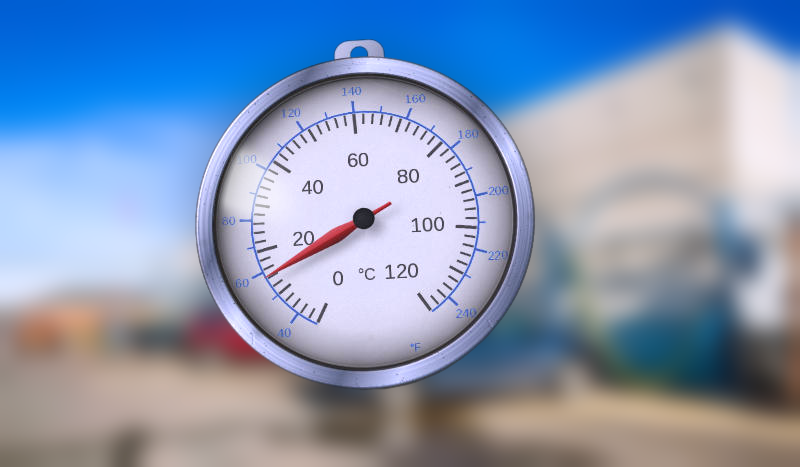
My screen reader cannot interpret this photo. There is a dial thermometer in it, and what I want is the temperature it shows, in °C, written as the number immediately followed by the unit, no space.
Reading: 14°C
